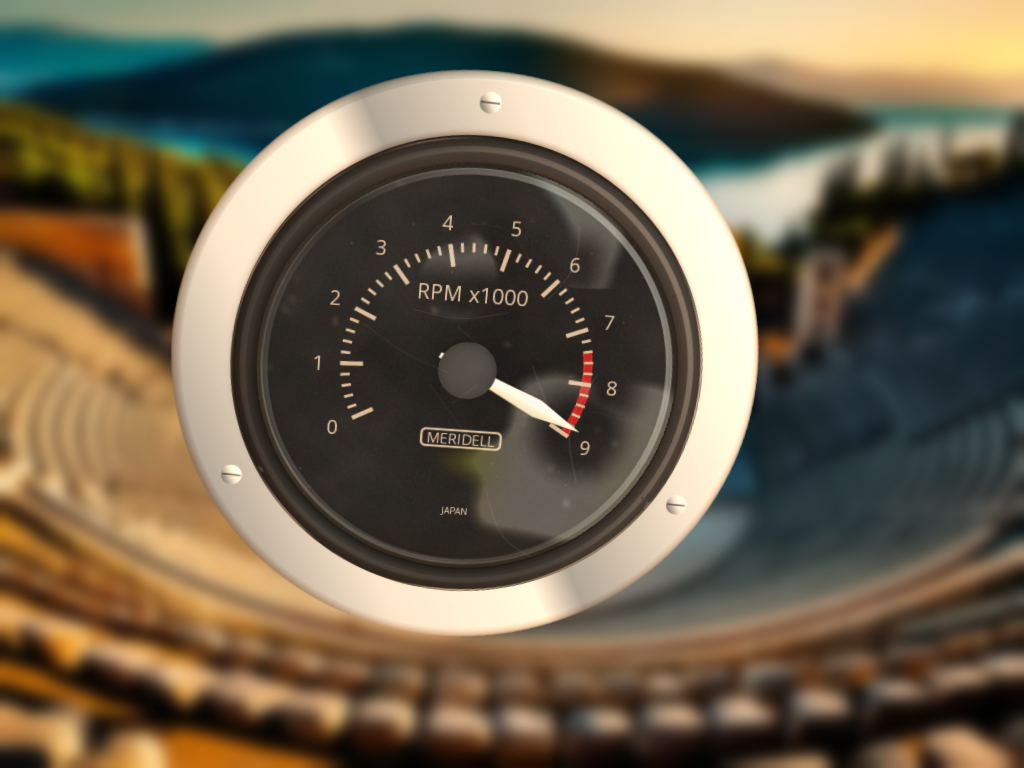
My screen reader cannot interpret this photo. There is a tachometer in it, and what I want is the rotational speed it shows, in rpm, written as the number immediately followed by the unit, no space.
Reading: 8800rpm
